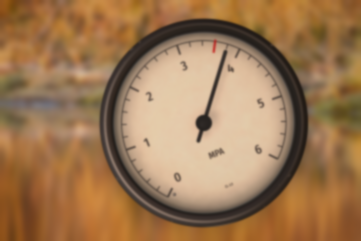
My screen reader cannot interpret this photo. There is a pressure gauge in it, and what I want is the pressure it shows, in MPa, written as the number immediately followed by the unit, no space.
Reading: 3.8MPa
